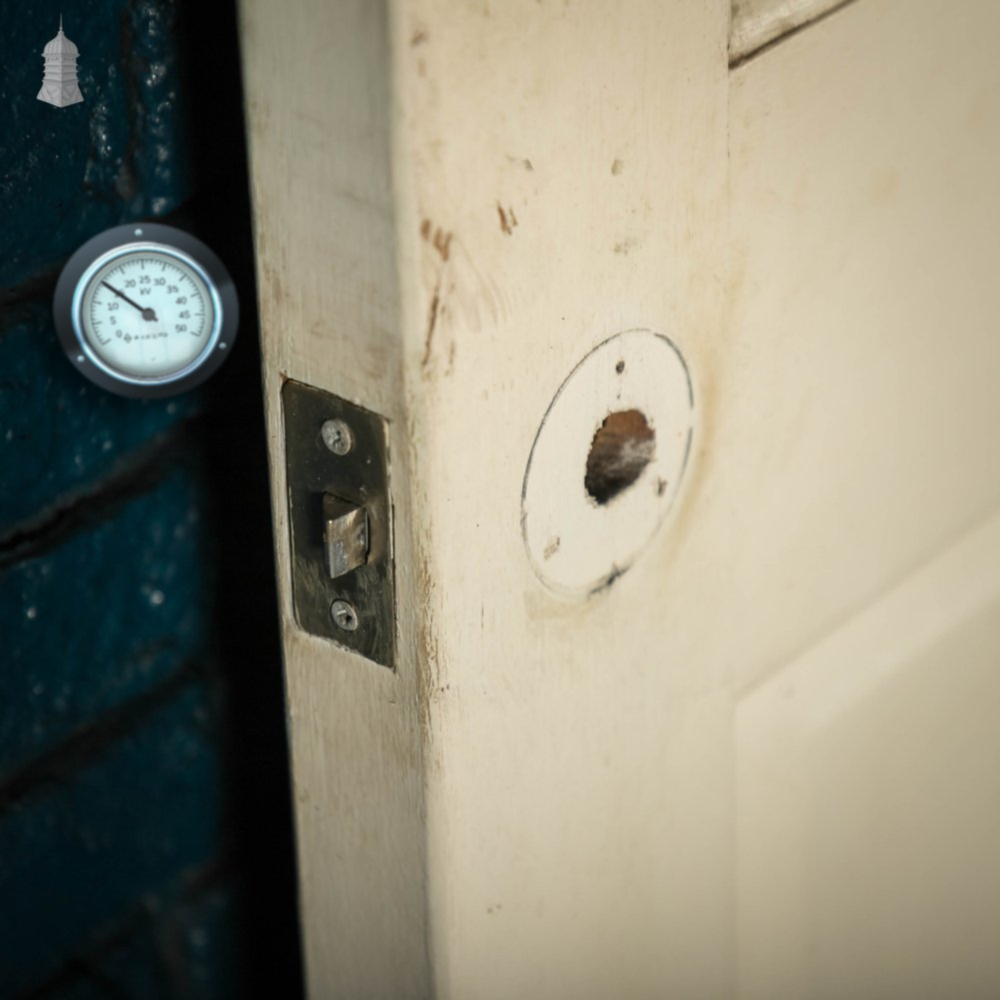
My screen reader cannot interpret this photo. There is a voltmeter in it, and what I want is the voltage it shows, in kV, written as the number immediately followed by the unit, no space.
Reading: 15kV
